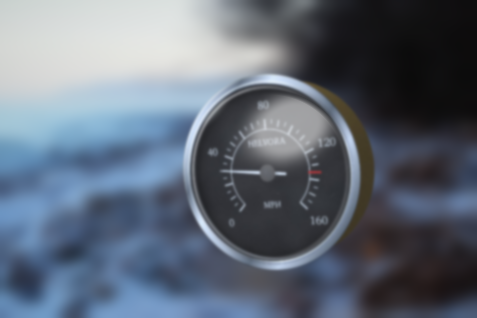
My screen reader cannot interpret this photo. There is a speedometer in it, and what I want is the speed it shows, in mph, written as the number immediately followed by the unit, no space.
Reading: 30mph
